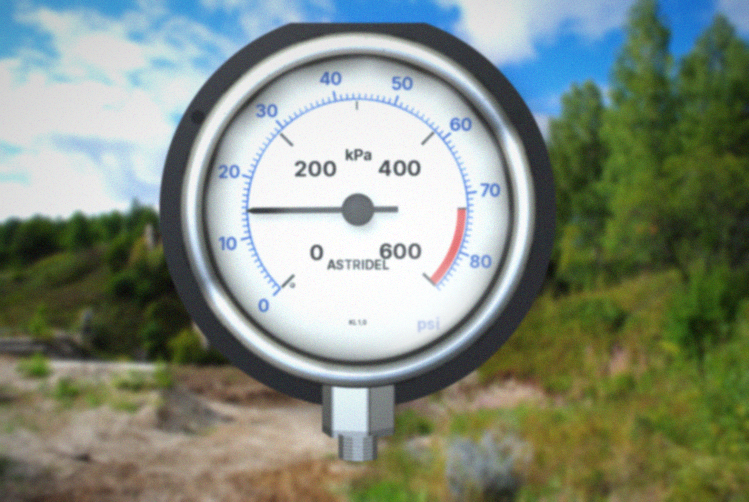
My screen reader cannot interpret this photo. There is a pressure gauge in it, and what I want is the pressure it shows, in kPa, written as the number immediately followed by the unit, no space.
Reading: 100kPa
